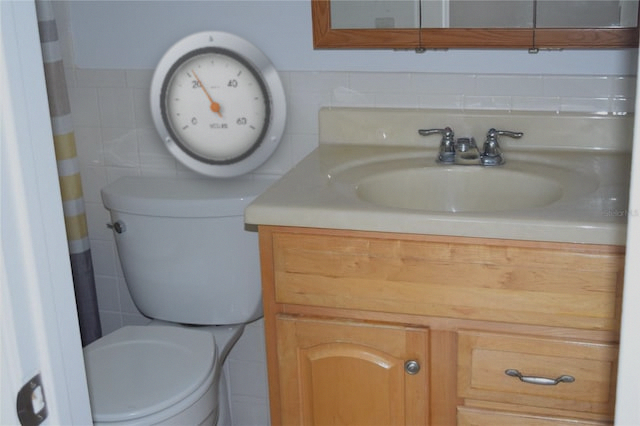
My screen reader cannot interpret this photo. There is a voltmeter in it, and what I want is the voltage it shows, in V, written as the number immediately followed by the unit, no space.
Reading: 22.5V
